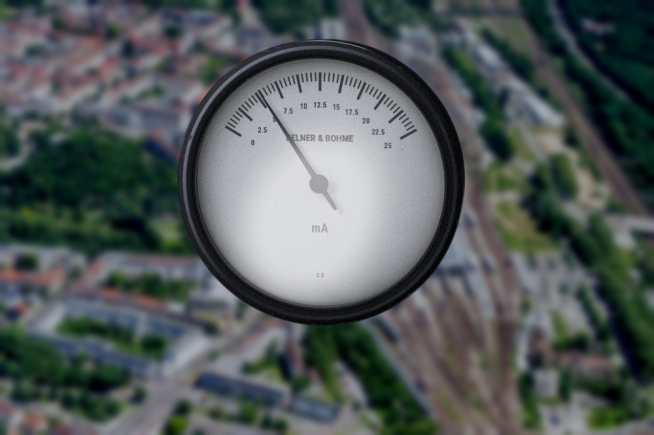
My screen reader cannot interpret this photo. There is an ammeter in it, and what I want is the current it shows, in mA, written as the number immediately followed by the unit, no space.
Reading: 5.5mA
